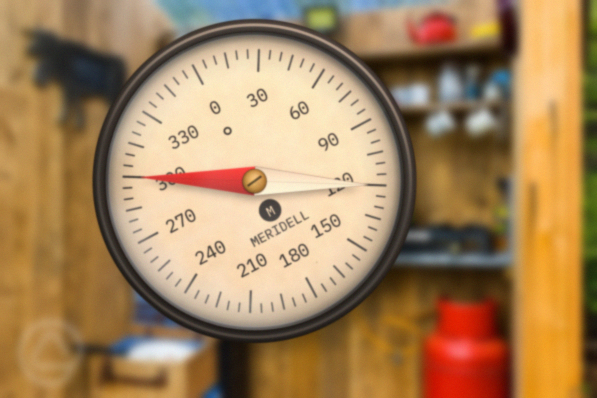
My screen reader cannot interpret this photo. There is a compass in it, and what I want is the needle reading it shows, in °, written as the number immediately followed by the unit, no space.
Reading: 300°
